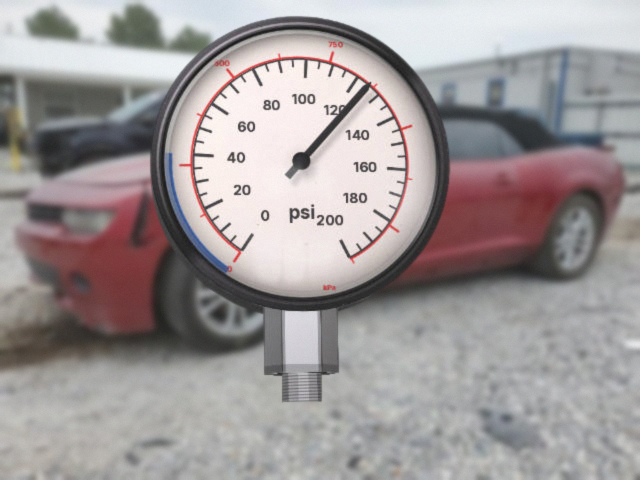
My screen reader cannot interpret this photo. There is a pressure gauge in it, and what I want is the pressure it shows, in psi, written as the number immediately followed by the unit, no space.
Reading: 125psi
